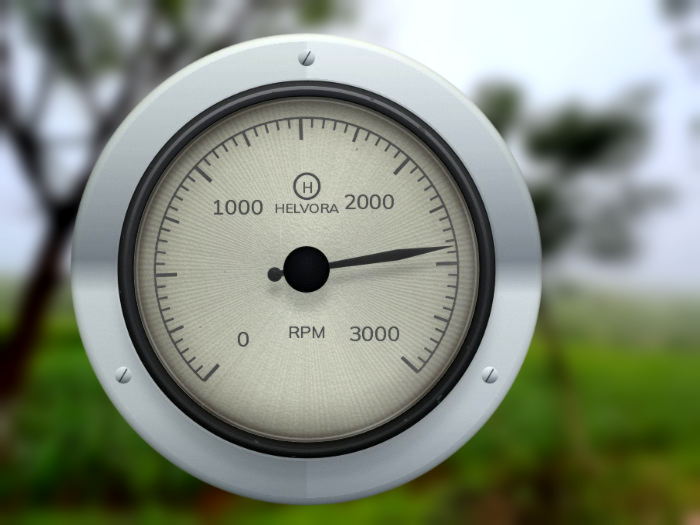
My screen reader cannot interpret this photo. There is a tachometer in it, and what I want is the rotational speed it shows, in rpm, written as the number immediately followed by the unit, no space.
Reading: 2425rpm
